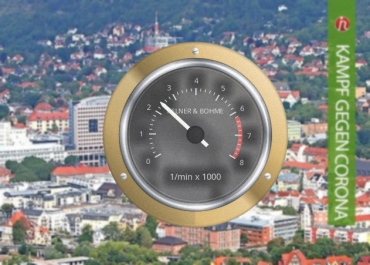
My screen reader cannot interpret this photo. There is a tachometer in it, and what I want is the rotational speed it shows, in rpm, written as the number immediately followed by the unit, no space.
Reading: 2400rpm
